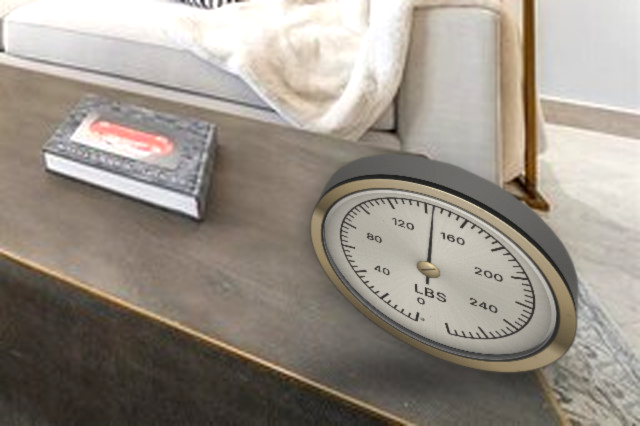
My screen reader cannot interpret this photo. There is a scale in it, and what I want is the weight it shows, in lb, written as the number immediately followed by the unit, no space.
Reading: 144lb
